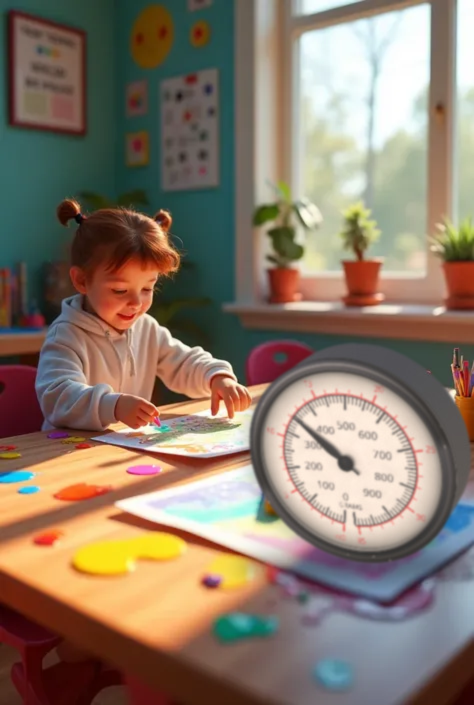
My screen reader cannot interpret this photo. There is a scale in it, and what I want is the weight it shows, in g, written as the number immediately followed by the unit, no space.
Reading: 350g
